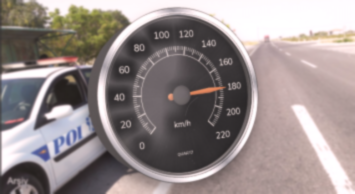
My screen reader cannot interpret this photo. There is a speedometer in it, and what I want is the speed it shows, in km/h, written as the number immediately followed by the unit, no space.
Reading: 180km/h
